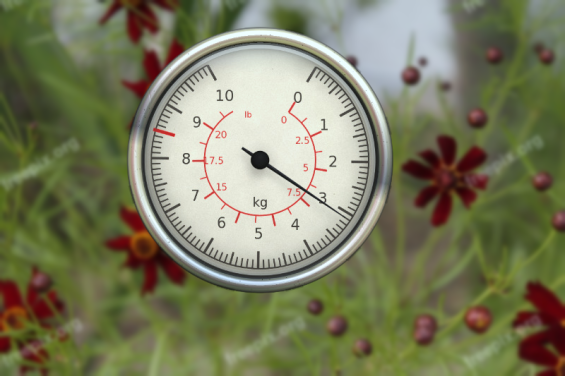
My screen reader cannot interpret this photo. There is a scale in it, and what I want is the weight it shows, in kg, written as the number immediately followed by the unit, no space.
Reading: 3.1kg
